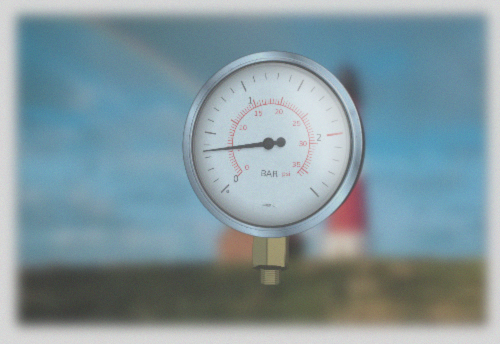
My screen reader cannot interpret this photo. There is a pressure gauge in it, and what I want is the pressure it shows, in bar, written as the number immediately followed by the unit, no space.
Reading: 0.35bar
